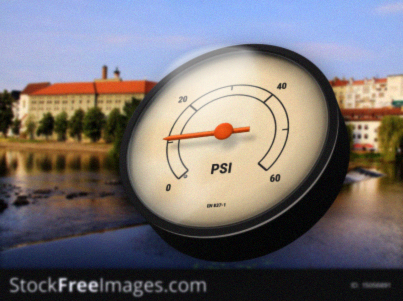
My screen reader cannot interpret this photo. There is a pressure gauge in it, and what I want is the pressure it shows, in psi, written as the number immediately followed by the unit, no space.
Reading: 10psi
